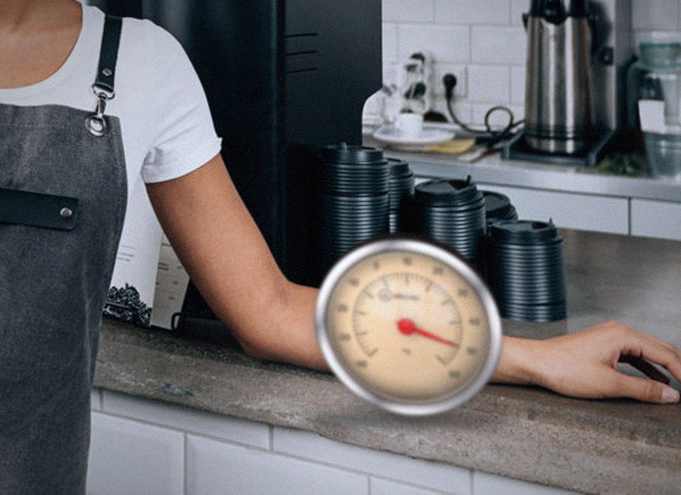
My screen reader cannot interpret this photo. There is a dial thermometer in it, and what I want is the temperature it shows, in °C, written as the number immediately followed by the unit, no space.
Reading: 50°C
